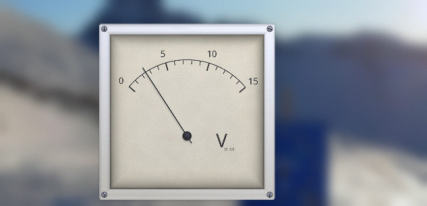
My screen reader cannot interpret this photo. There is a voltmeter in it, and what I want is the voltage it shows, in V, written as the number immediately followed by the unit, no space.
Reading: 2.5V
